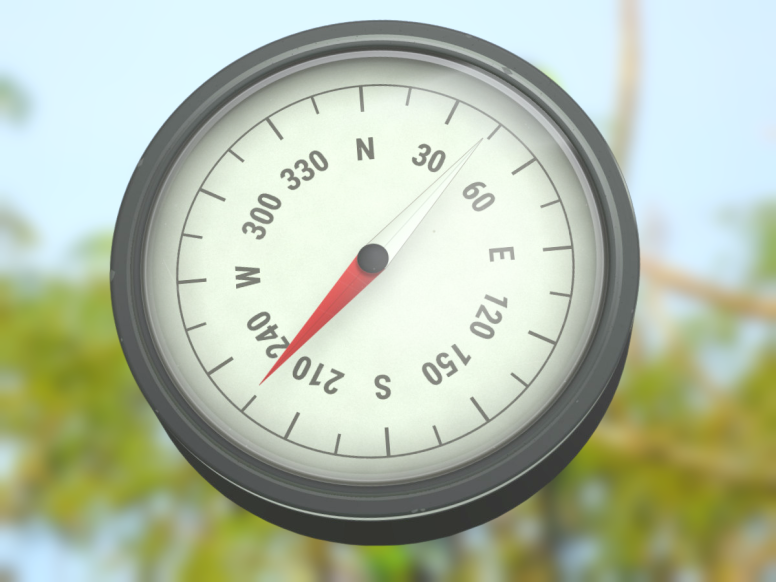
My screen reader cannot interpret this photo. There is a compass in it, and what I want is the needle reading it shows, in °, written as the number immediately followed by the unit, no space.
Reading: 225°
